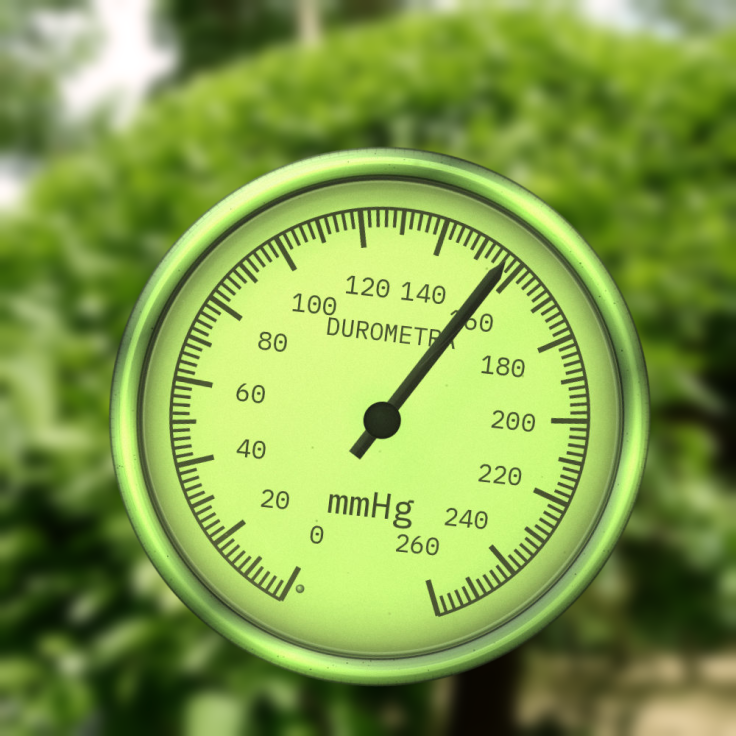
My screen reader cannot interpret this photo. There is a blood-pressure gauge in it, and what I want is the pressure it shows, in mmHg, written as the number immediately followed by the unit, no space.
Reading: 156mmHg
